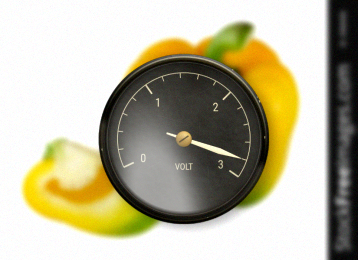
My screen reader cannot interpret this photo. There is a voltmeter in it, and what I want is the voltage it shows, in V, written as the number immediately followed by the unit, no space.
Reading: 2.8V
